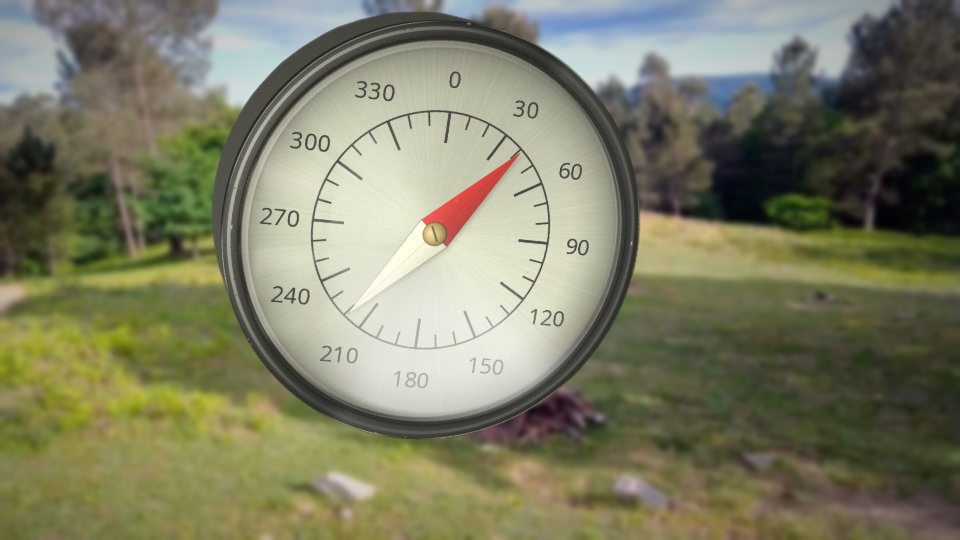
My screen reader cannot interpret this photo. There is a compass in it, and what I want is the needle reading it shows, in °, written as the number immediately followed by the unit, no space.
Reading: 40°
